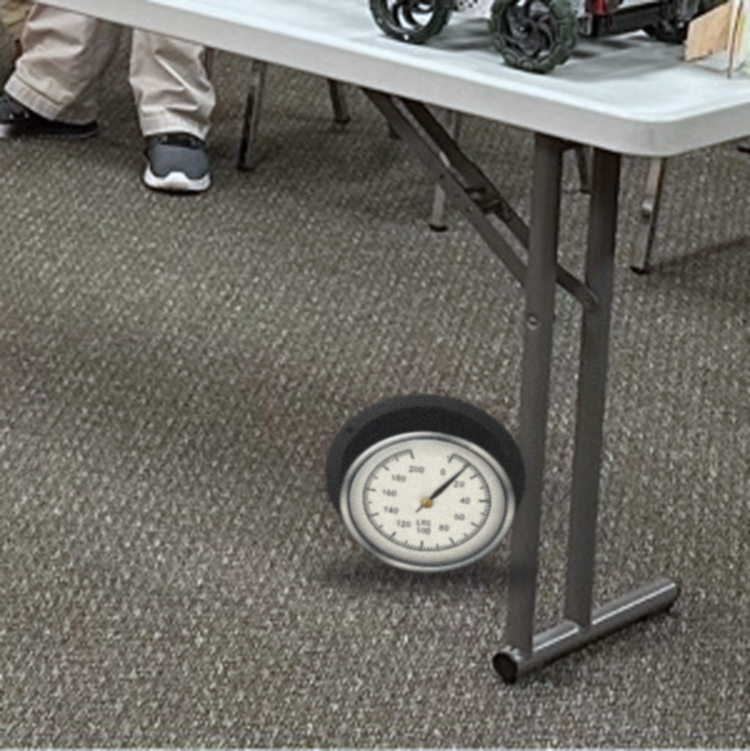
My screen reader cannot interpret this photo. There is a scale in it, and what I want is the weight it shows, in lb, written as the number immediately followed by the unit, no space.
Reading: 10lb
